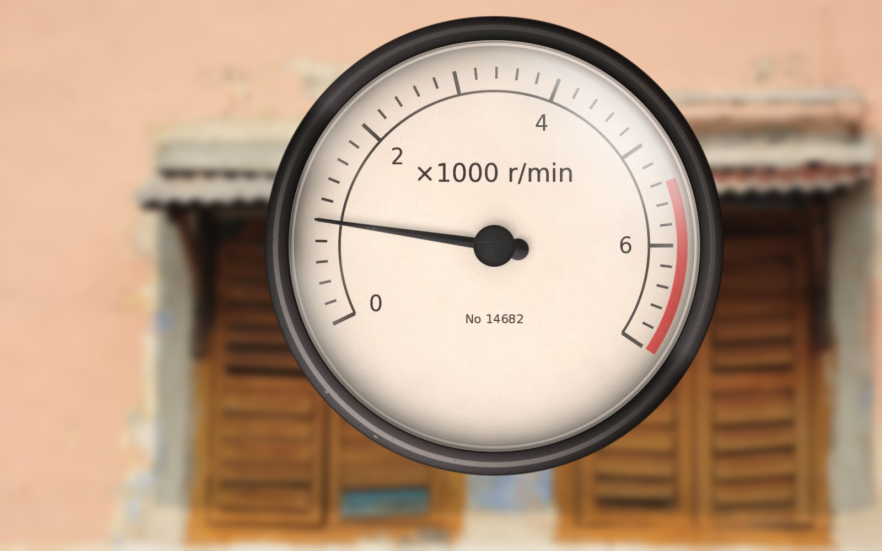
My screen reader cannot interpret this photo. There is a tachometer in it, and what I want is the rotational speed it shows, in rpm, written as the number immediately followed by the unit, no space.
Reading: 1000rpm
